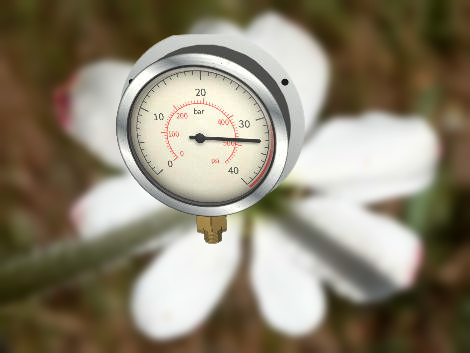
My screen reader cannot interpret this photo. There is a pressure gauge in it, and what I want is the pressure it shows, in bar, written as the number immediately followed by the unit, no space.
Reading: 33bar
